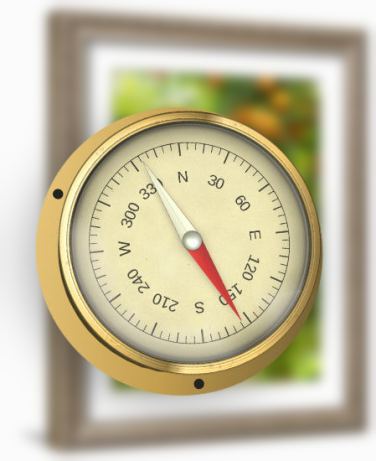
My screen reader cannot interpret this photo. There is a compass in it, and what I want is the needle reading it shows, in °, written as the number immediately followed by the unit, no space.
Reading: 155°
